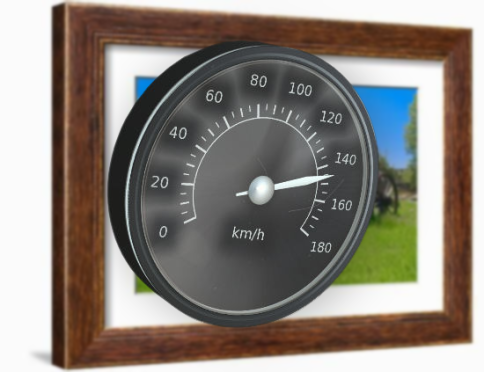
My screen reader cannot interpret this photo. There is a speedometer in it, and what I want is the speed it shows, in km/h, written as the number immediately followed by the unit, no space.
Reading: 145km/h
